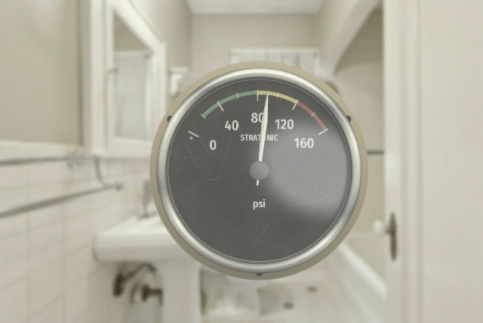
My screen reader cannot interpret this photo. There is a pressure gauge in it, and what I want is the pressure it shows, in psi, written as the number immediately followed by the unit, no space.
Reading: 90psi
